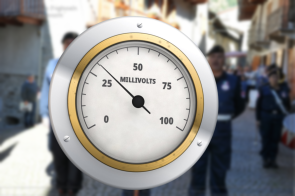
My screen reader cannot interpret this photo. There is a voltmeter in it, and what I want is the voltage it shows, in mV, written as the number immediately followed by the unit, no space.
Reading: 30mV
